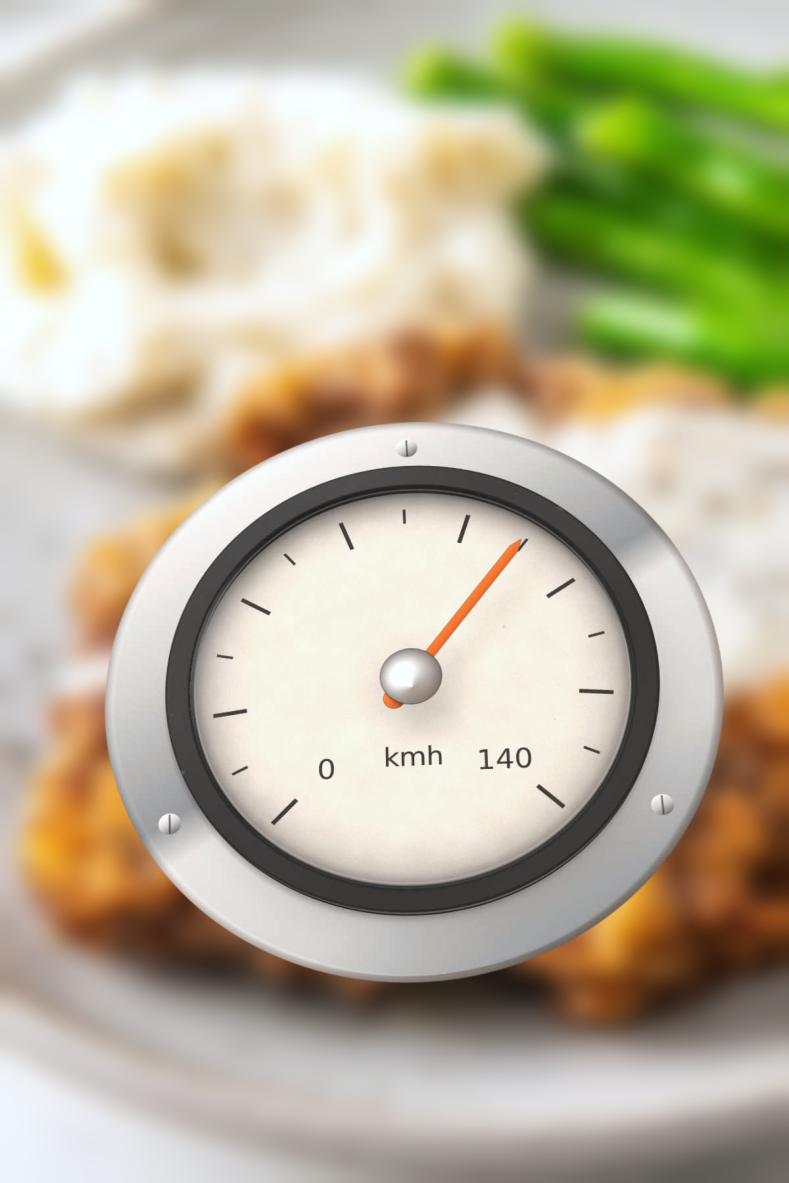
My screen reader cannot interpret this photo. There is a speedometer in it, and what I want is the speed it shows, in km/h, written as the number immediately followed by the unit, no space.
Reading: 90km/h
